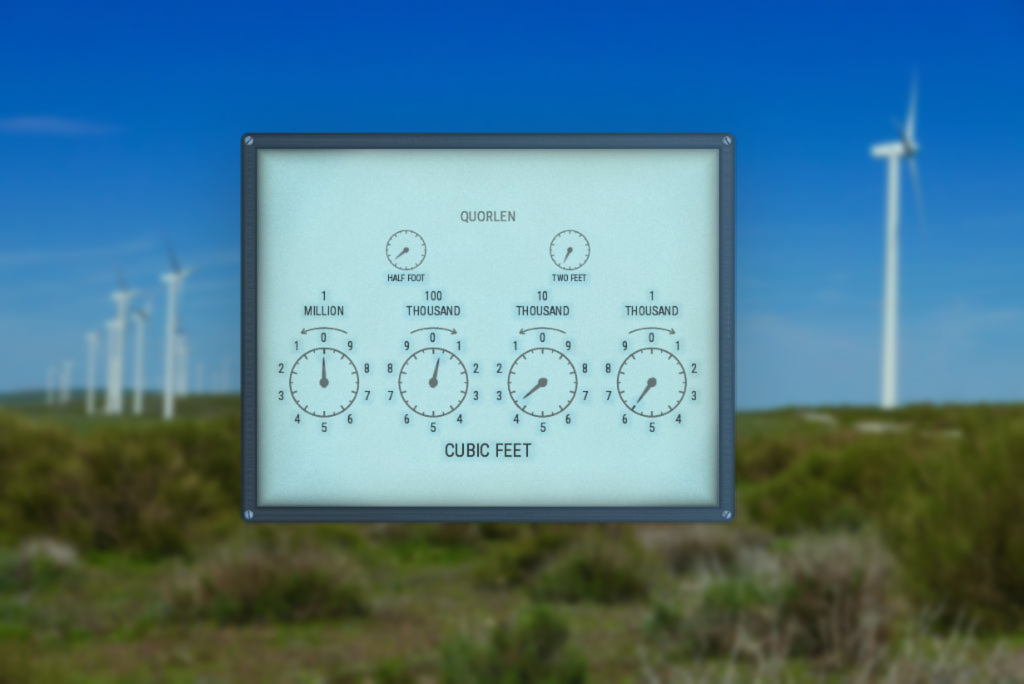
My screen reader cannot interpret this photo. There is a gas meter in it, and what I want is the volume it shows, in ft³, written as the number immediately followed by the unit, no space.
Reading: 3600ft³
